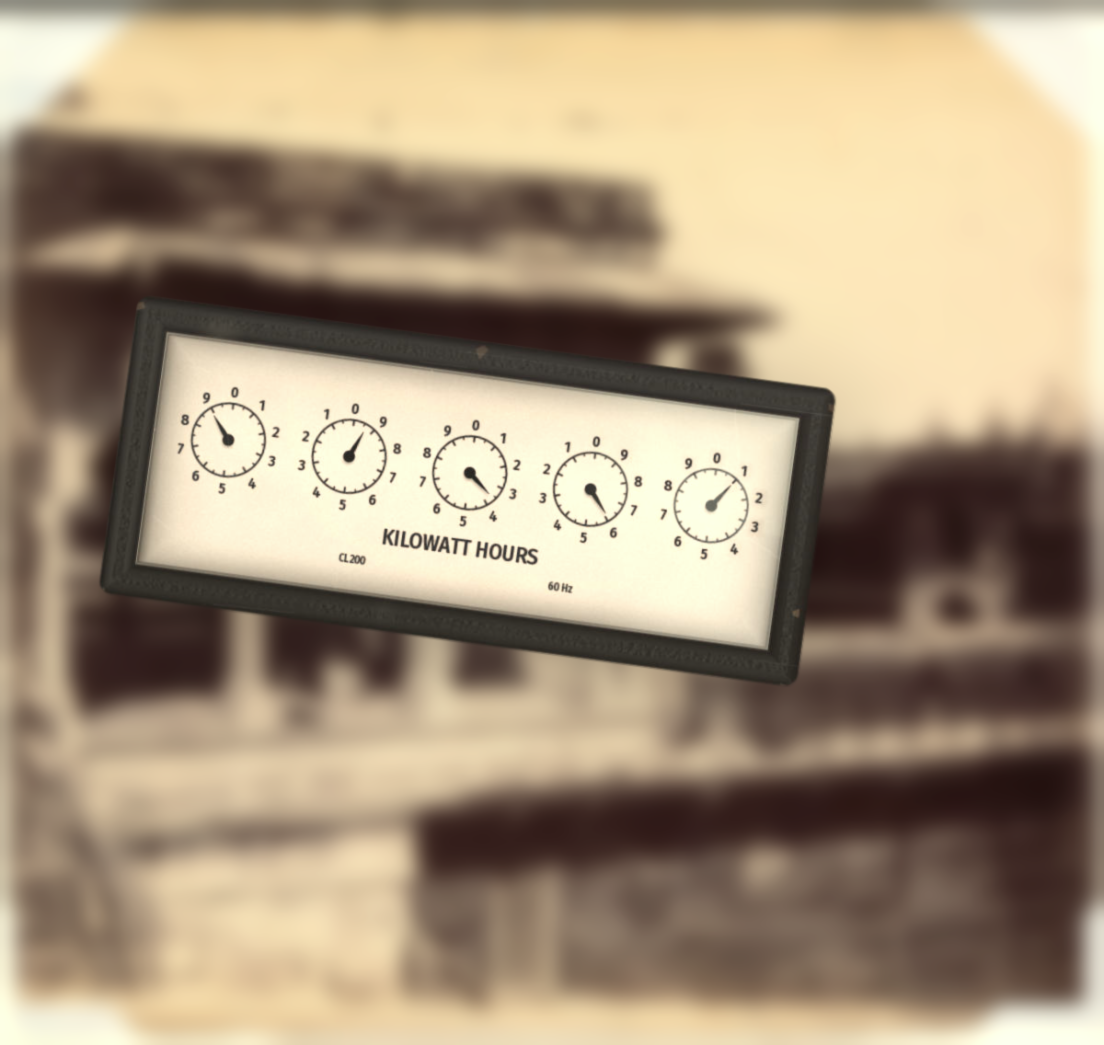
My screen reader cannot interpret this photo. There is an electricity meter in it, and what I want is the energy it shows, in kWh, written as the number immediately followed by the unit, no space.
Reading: 89361kWh
